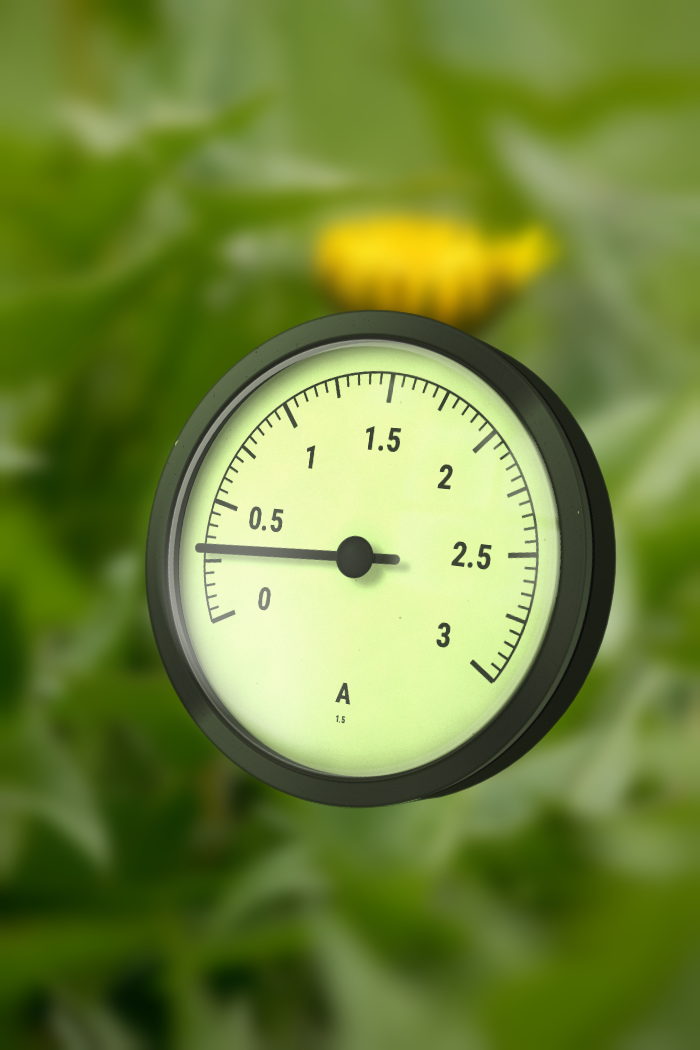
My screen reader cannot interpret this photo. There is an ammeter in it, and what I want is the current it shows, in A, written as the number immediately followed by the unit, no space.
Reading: 0.3A
